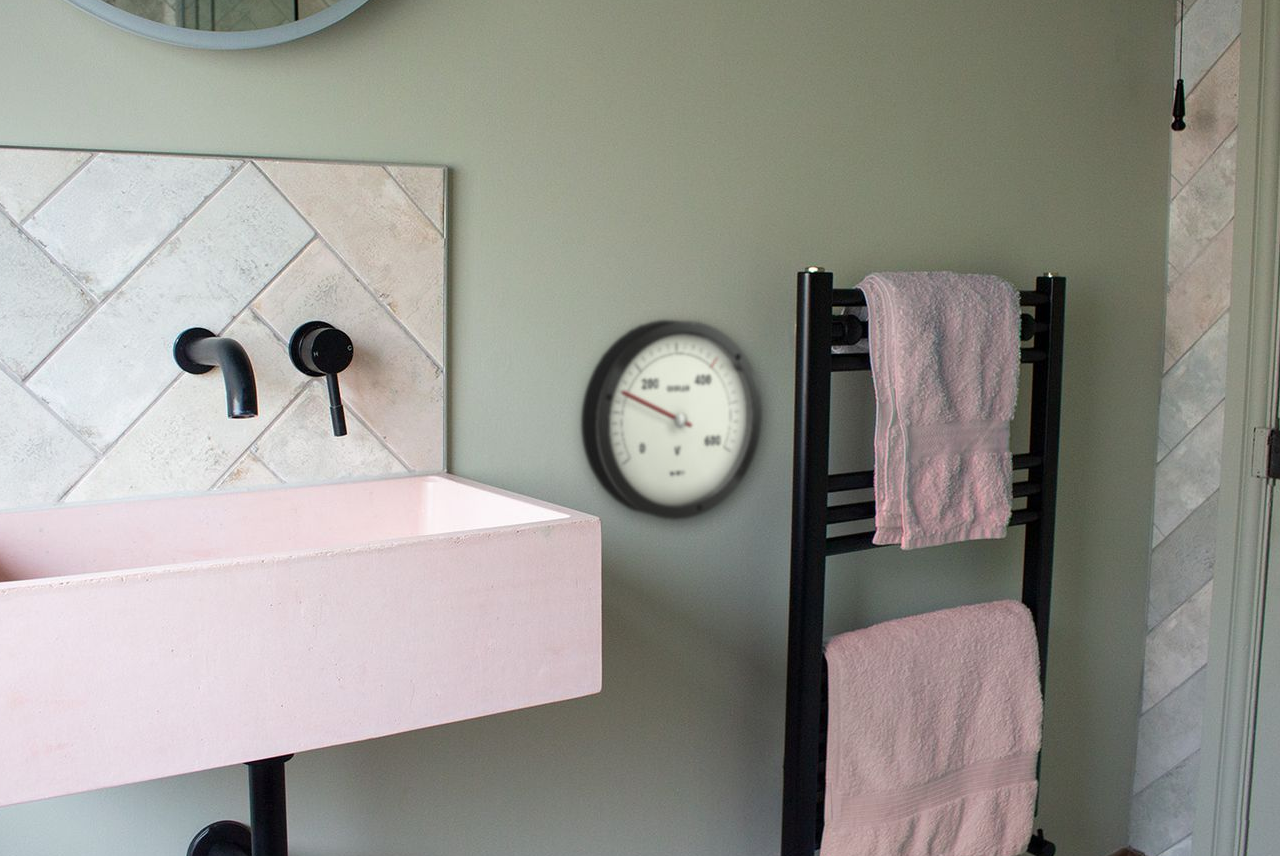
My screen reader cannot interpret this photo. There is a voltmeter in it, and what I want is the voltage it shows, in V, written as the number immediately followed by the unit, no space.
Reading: 140V
